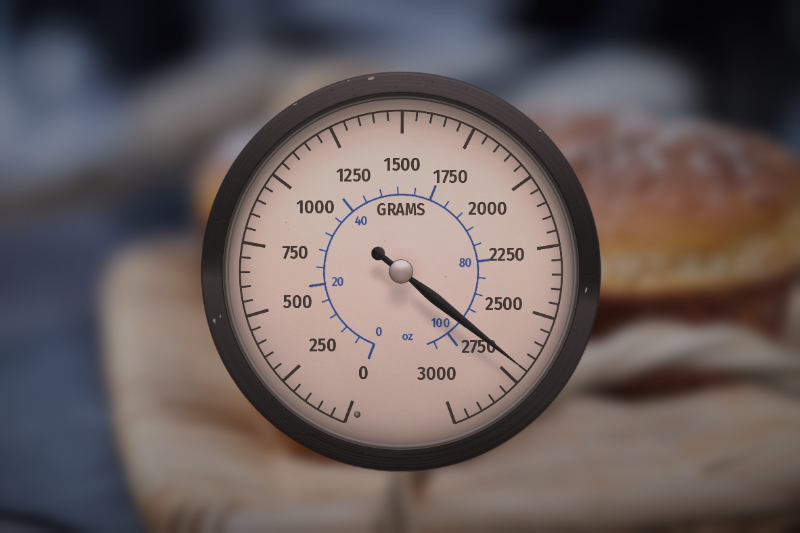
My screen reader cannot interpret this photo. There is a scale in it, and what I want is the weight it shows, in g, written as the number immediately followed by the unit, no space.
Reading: 2700g
